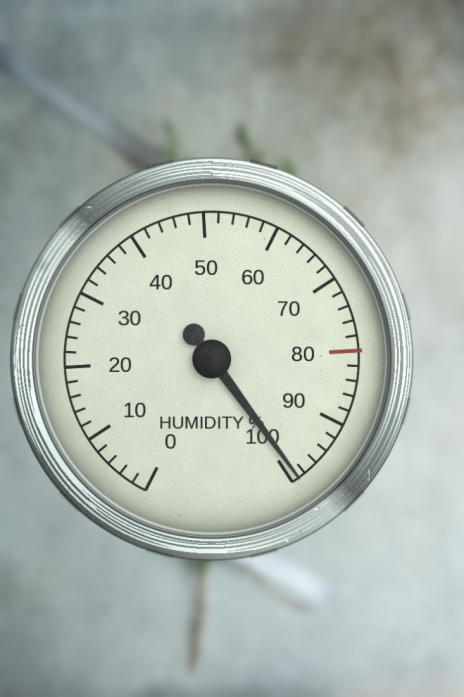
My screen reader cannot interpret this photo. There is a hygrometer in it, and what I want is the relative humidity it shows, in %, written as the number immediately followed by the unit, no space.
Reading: 99%
